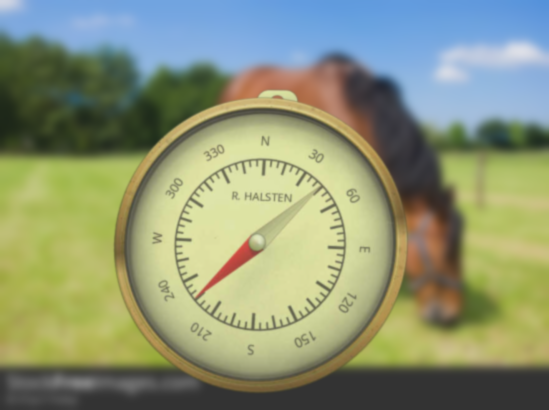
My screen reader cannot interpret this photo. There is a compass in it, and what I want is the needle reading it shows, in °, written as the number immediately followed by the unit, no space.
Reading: 225°
